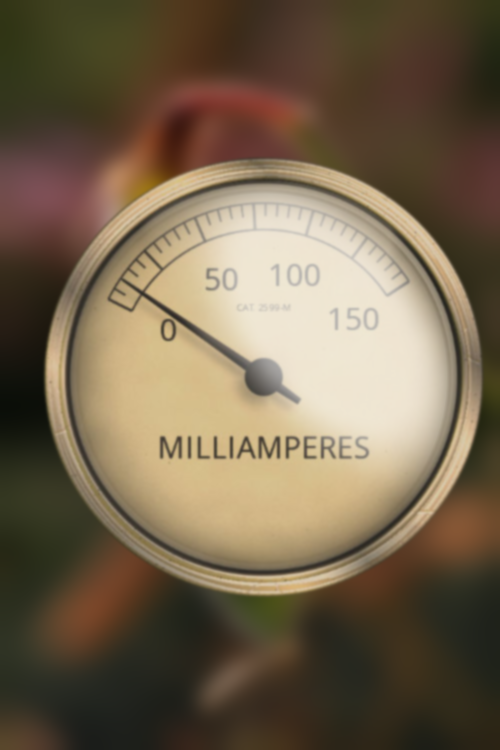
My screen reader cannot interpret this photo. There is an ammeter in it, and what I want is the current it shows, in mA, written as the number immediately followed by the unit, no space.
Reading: 10mA
